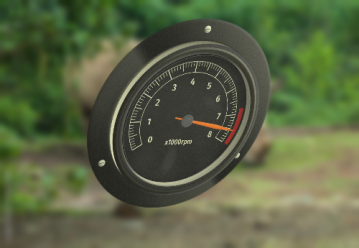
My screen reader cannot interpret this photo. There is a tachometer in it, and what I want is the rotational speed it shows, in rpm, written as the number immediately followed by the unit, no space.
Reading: 7500rpm
